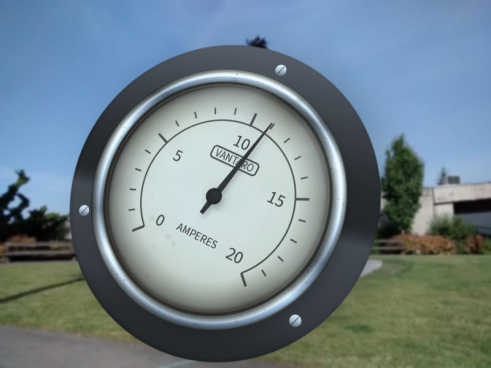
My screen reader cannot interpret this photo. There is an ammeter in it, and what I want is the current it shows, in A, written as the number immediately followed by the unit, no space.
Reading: 11A
